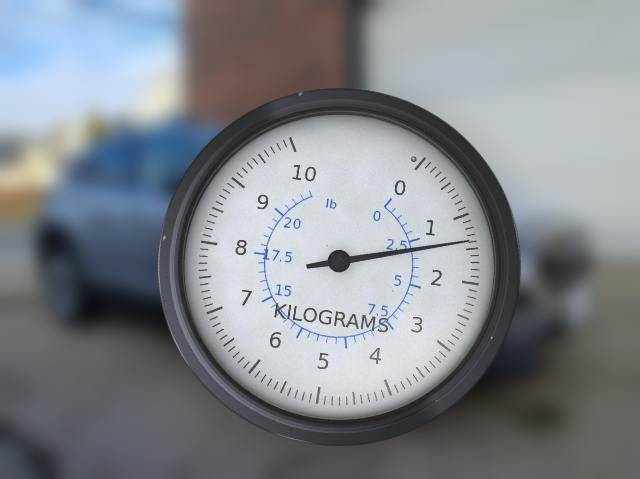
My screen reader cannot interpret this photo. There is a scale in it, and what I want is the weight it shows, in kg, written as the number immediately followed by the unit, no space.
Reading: 1.4kg
